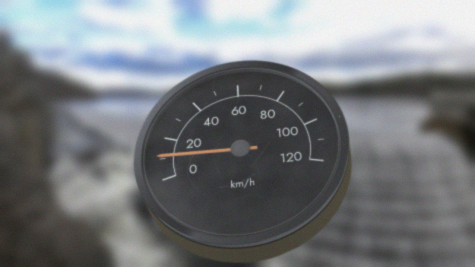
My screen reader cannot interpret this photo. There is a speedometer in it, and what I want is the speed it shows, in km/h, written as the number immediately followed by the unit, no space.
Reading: 10km/h
